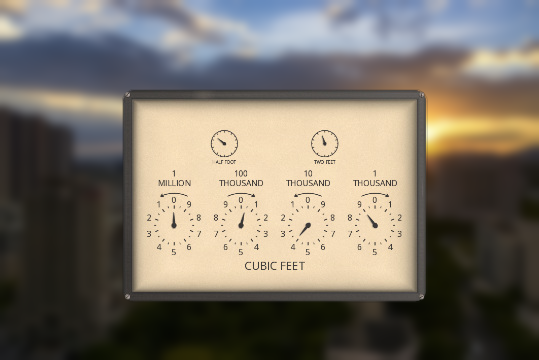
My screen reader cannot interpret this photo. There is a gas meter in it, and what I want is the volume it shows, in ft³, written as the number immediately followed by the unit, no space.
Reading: 3900ft³
